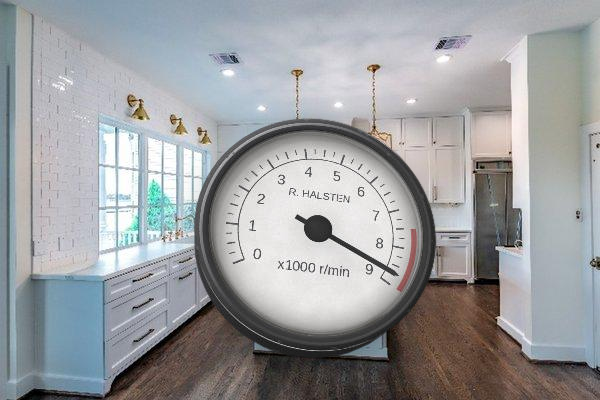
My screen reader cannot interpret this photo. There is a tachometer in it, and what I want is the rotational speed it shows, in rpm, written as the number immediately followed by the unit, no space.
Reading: 8750rpm
